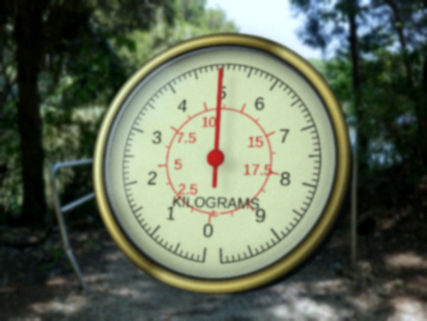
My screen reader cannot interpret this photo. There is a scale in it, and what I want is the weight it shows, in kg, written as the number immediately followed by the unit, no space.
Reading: 5kg
